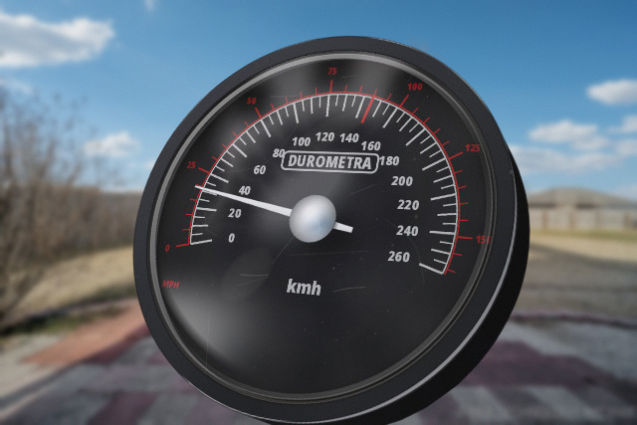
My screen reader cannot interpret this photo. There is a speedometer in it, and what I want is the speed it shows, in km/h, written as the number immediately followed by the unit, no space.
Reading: 30km/h
